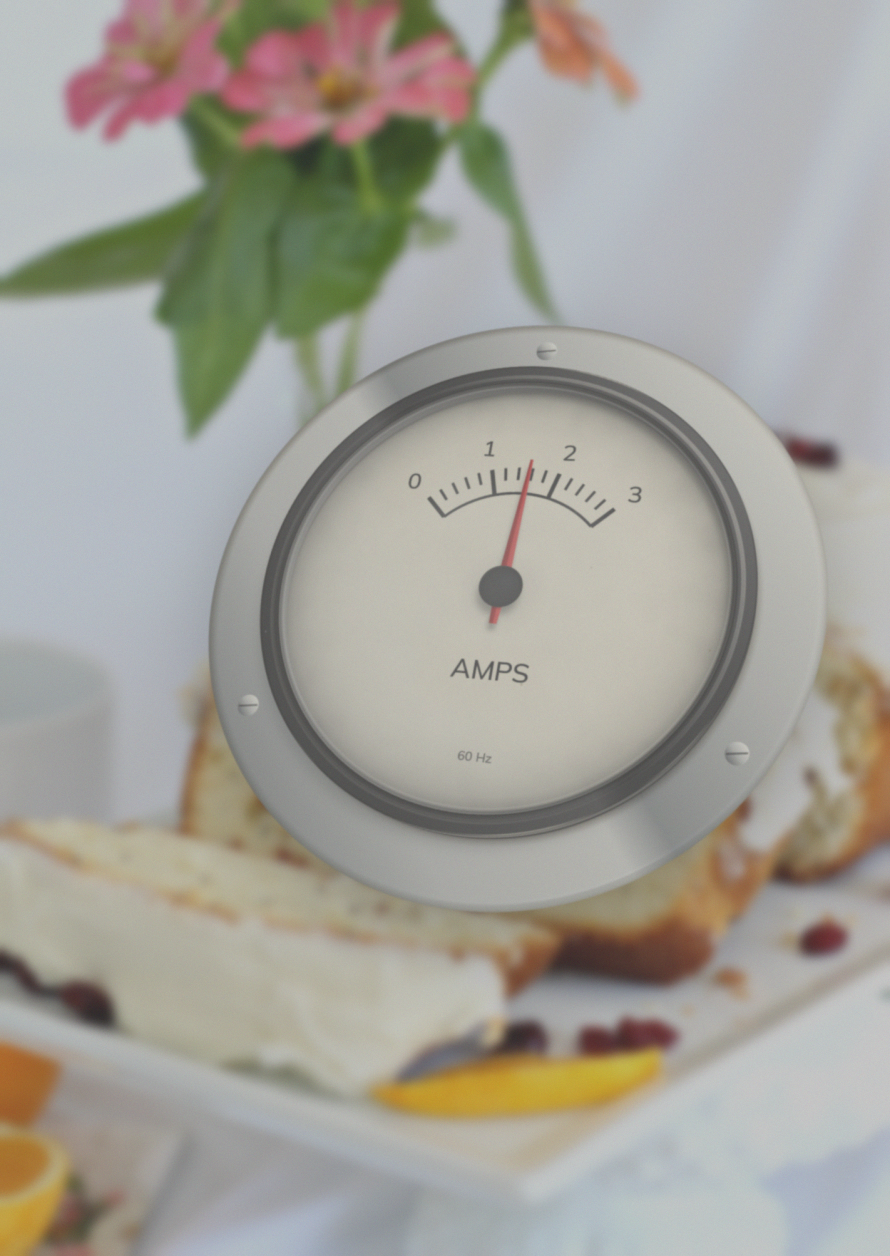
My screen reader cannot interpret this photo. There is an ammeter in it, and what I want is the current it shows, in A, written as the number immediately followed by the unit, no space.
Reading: 1.6A
